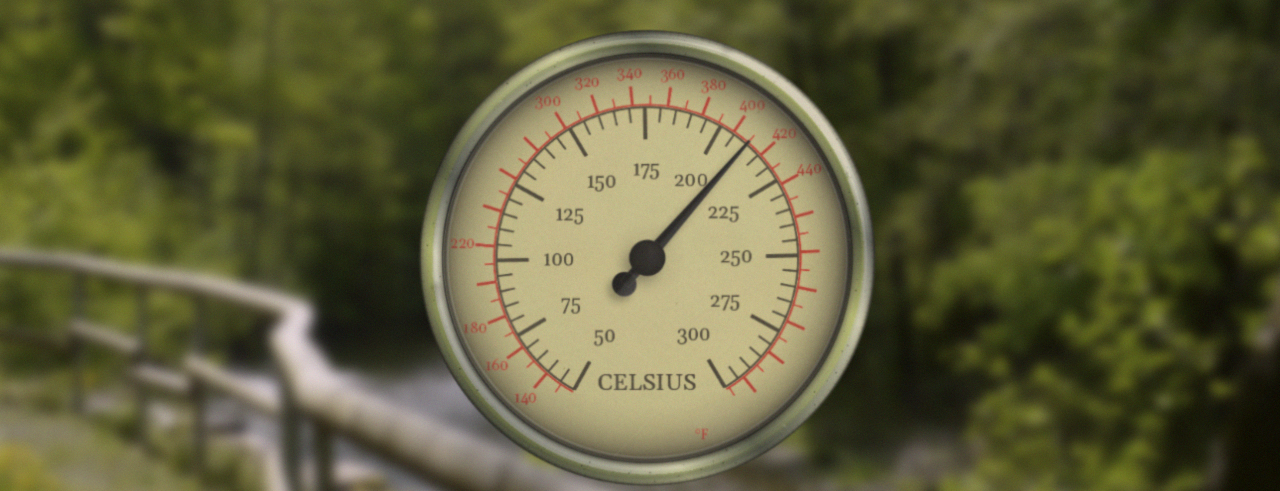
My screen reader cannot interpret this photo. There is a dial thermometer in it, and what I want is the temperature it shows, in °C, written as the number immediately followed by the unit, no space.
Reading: 210°C
